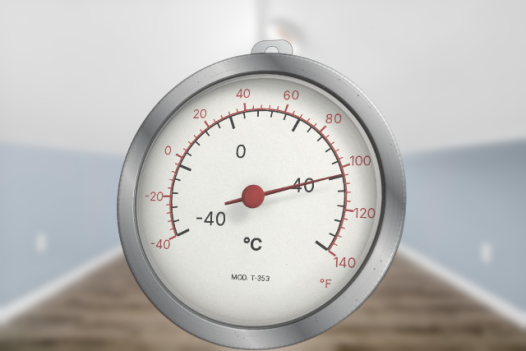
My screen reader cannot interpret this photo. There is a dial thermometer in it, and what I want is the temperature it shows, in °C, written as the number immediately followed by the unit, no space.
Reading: 40°C
